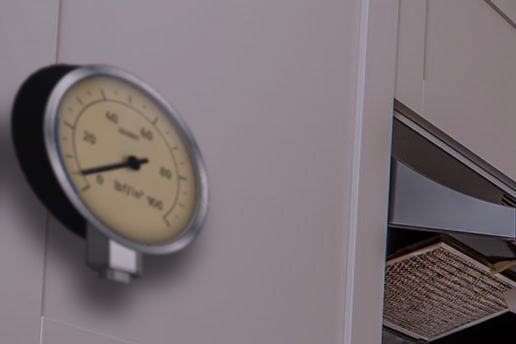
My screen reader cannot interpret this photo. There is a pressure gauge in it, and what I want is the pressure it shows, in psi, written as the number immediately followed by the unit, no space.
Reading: 5psi
